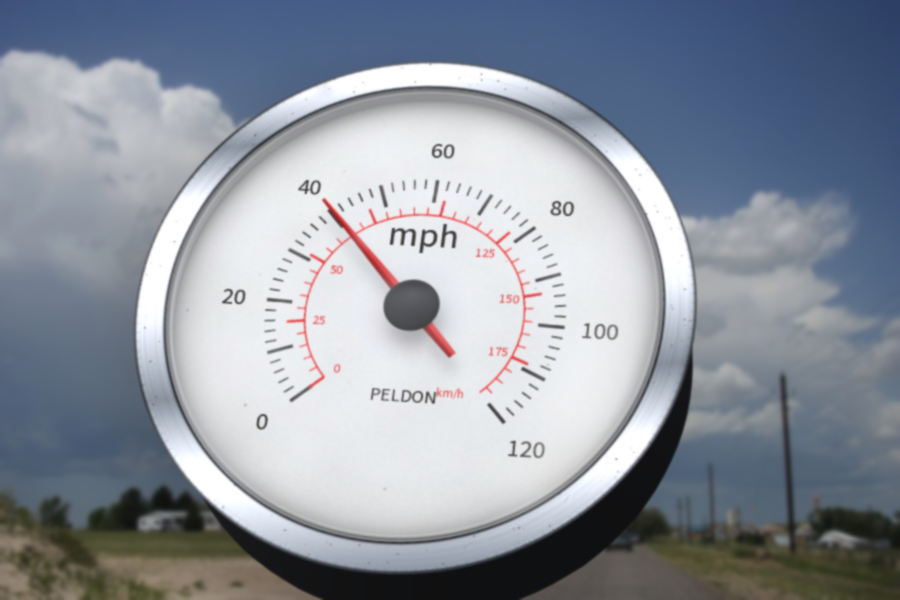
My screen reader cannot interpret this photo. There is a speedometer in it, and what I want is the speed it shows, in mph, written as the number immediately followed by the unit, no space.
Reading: 40mph
